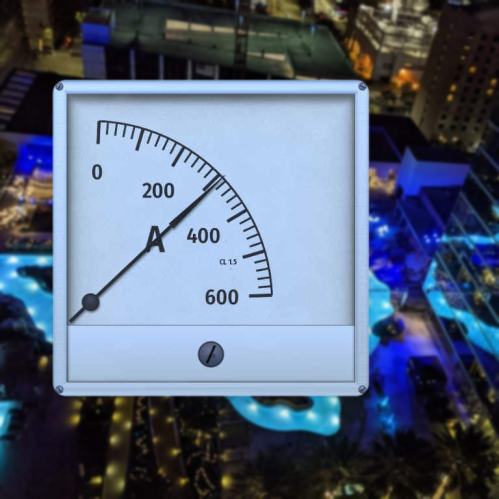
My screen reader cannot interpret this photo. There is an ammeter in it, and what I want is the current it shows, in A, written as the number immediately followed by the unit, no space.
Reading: 310A
